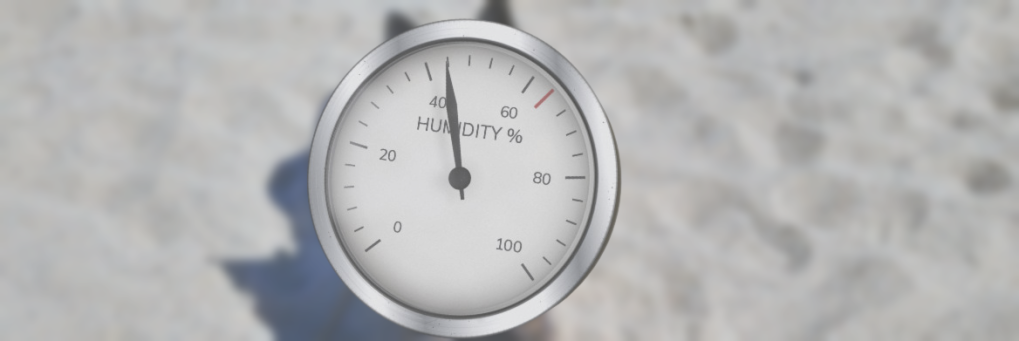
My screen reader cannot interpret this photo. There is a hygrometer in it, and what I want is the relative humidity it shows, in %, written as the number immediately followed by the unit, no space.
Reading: 44%
